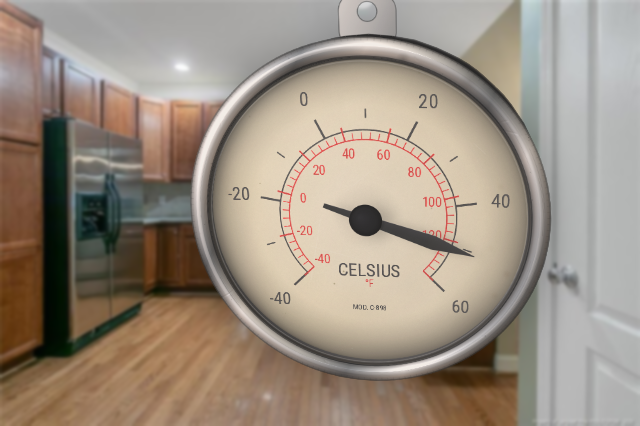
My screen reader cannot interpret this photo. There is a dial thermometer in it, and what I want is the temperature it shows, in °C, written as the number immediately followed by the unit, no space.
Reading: 50°C
